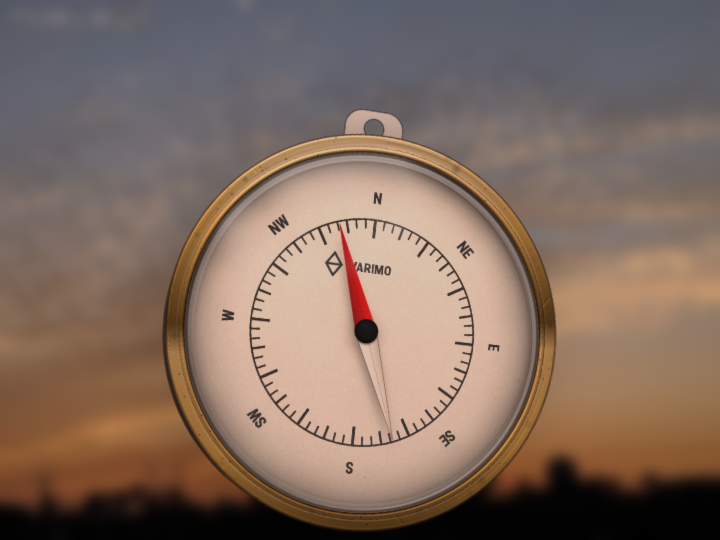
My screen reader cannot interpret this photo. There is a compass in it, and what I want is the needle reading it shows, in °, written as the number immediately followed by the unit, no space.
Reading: 340°
